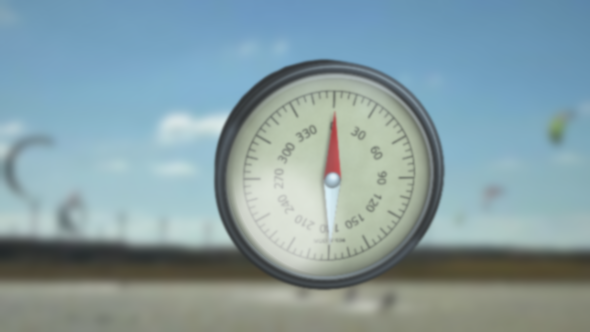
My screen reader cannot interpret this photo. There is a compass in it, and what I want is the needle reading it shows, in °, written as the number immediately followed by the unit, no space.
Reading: 0°
